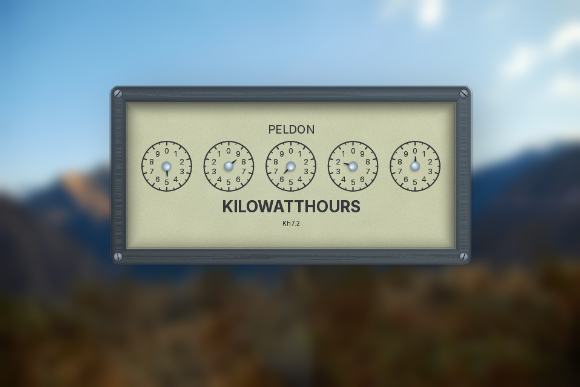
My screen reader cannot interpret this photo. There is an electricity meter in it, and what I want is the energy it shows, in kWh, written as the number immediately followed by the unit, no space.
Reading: 48620kWh
